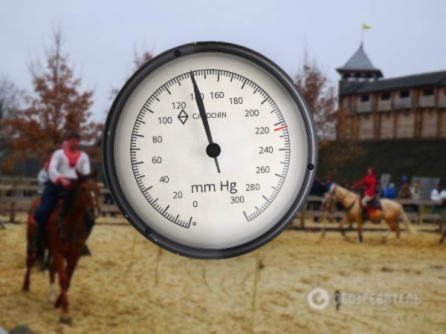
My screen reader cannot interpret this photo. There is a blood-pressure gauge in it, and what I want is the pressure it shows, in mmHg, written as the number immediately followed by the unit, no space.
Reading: 140mmHg
